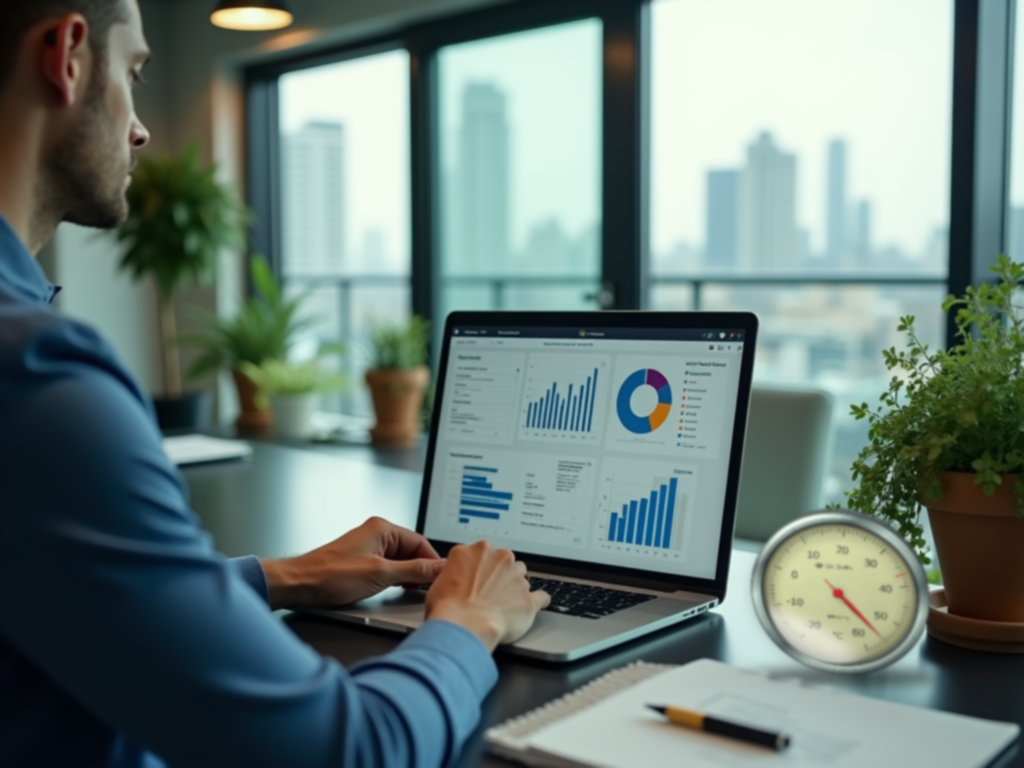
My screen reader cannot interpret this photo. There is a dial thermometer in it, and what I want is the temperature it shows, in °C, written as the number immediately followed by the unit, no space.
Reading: 55°C
